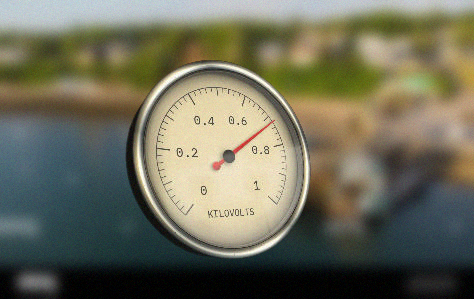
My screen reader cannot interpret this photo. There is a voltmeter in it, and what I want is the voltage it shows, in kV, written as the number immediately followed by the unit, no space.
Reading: 0.72kV
